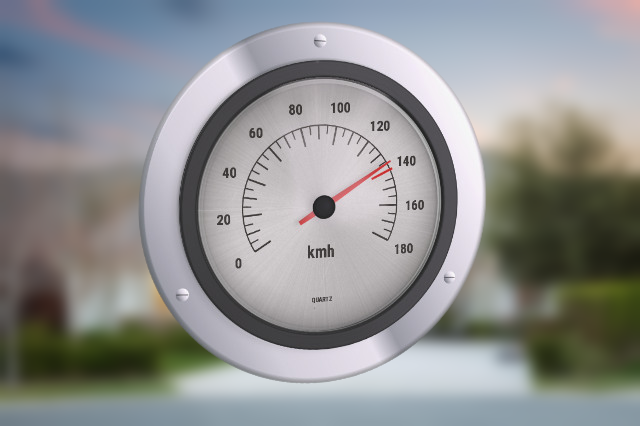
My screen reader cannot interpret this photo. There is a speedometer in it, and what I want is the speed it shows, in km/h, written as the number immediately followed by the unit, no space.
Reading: 135km/h
